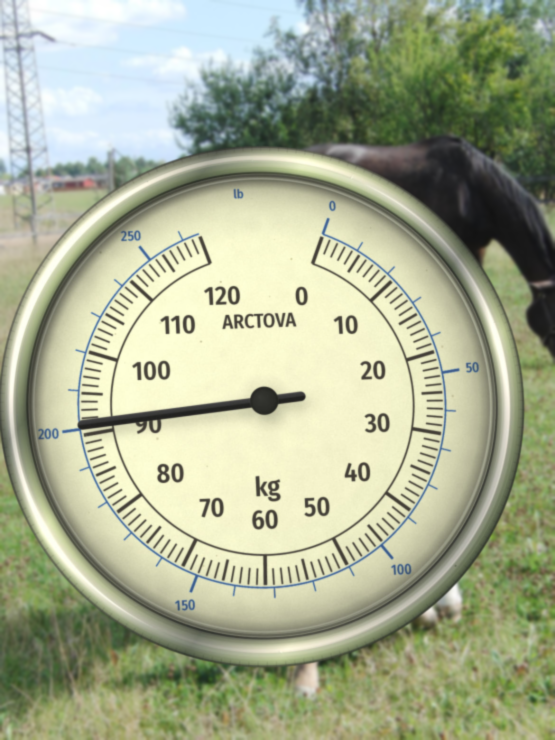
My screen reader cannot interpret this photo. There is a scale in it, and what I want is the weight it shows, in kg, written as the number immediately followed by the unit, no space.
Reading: 91kg
